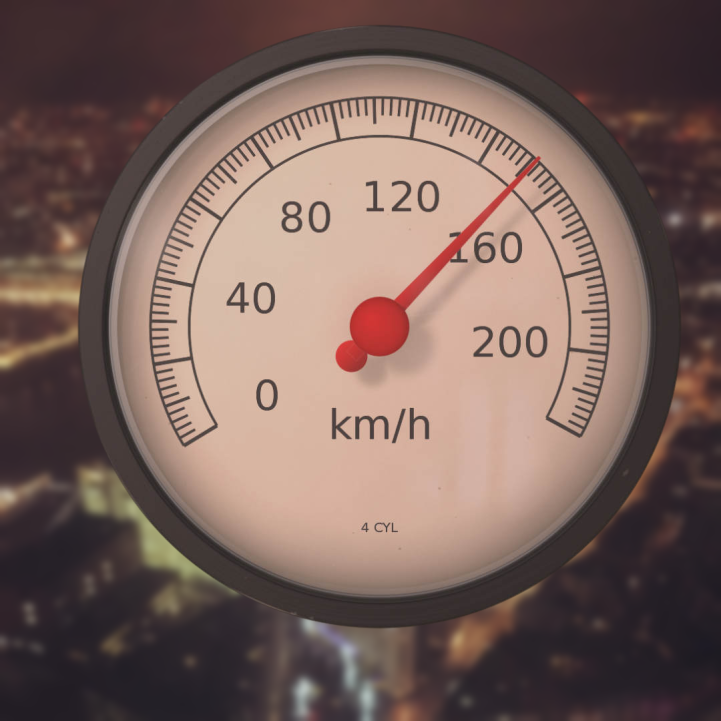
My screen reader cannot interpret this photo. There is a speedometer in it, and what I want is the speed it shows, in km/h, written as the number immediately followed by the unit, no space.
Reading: 151km/h
